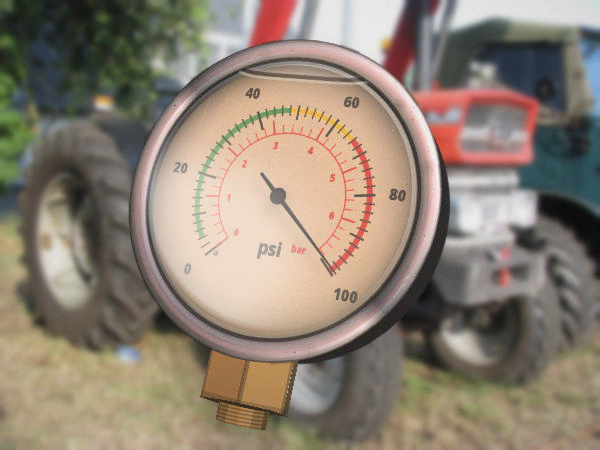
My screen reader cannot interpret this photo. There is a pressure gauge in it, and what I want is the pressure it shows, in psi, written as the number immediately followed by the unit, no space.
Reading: 99psi
